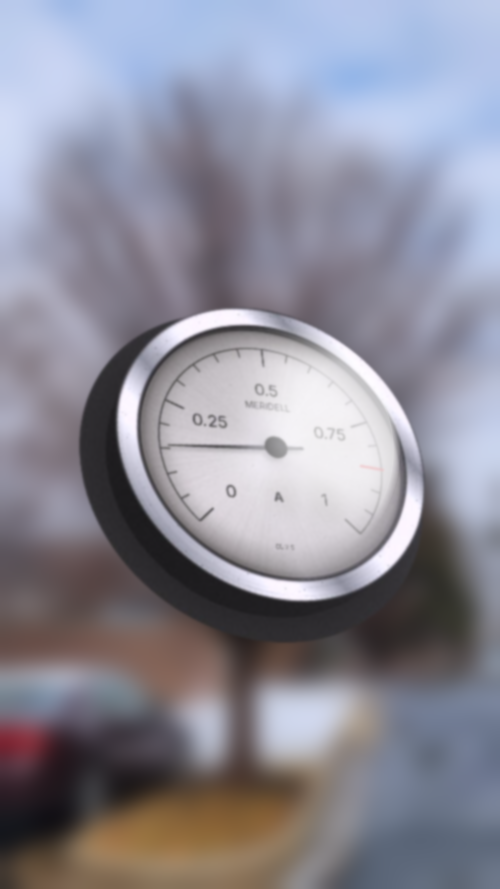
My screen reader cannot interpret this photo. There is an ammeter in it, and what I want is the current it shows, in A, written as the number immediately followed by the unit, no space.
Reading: 0.15A
